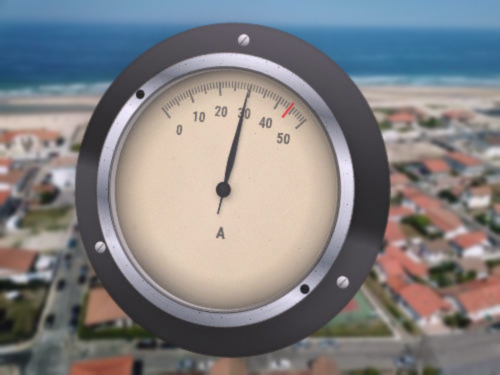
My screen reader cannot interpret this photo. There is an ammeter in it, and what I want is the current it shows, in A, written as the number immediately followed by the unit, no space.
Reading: 30A
